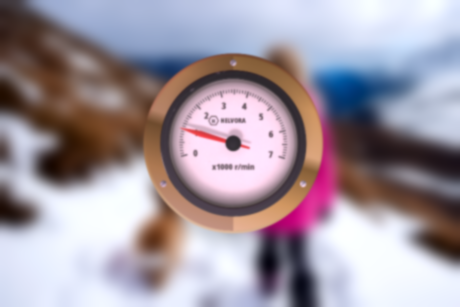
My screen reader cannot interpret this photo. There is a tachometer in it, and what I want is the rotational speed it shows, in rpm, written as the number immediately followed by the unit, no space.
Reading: 1000rpm
